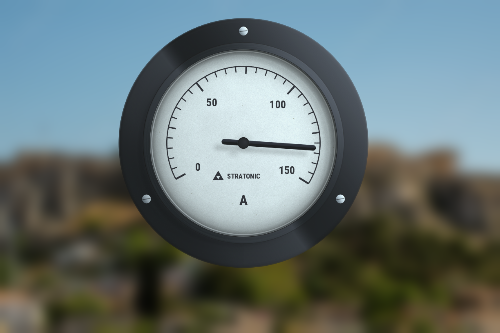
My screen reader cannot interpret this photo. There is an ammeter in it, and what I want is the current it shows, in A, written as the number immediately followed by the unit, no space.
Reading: 132.5A
